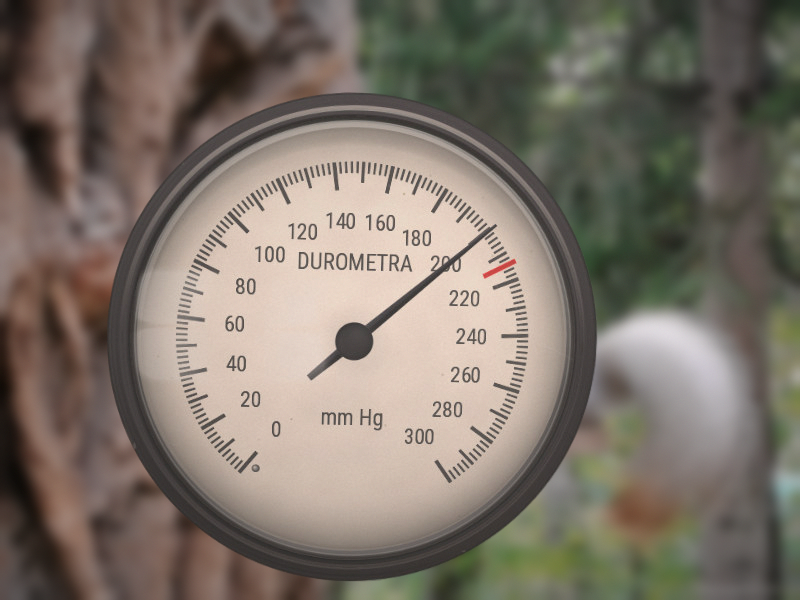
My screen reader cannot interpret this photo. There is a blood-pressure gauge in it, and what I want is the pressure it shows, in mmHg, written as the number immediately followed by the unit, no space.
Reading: 200mmHg
